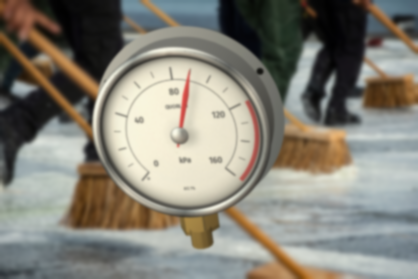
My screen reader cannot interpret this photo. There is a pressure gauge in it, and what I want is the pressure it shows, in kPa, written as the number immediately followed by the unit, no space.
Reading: 90kPa
